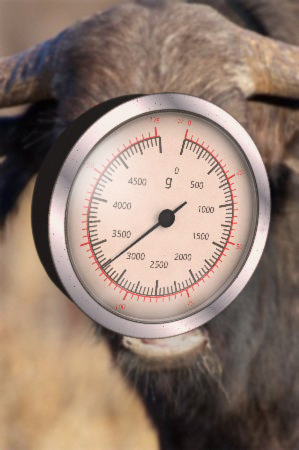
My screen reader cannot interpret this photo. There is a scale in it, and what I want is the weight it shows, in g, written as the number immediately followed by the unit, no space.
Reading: 3250g
